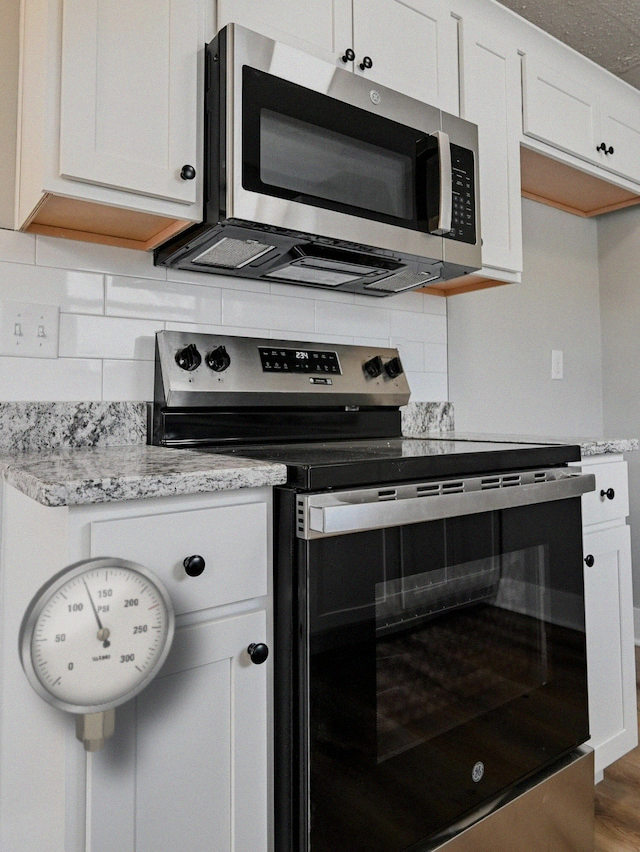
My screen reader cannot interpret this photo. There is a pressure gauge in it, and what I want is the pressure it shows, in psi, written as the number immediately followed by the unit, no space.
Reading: 125psi
